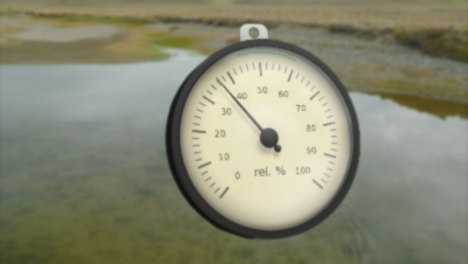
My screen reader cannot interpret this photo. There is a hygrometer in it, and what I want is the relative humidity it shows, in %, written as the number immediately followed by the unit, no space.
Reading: 36%
